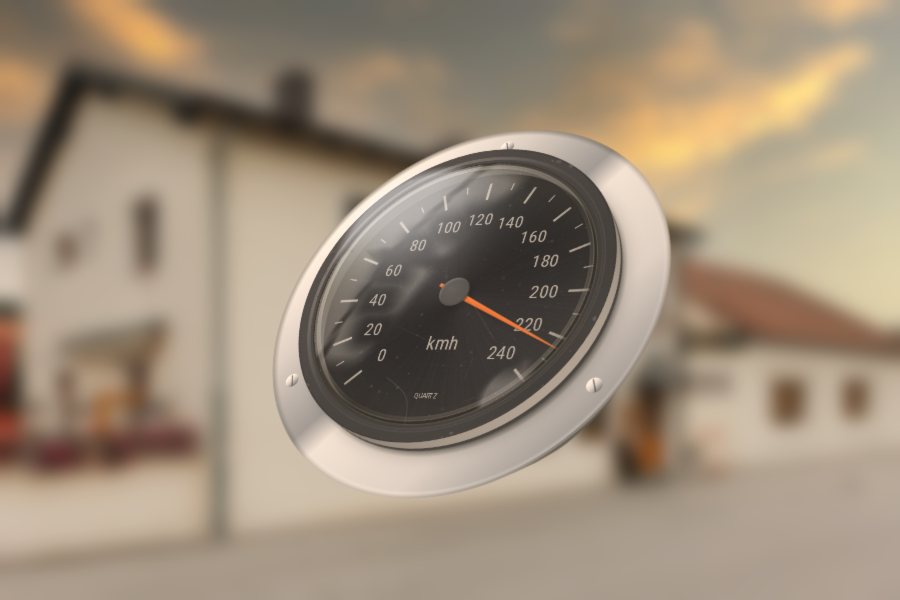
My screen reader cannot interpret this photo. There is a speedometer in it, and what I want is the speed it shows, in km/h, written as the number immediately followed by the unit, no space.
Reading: 225km/h
